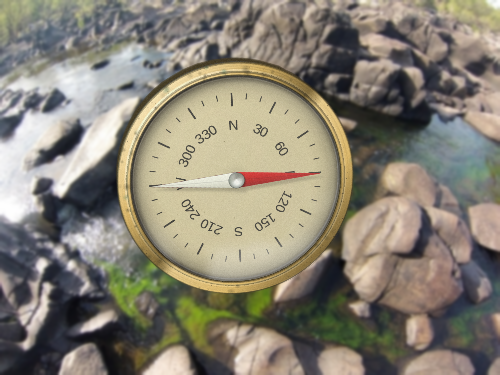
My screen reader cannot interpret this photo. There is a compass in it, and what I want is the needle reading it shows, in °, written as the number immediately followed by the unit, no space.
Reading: 90°
